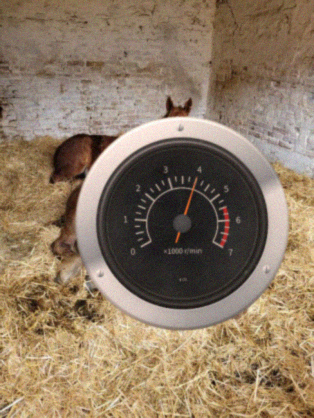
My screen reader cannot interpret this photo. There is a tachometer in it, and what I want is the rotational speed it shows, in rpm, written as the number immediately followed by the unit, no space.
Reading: 4000rpm
